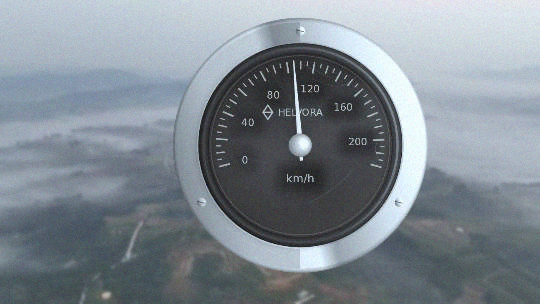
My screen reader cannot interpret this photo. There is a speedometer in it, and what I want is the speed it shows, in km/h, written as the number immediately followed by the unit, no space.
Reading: 105km/h
